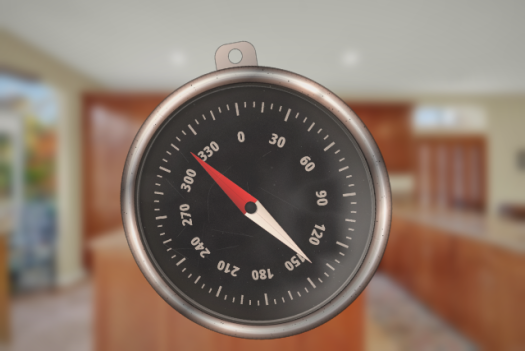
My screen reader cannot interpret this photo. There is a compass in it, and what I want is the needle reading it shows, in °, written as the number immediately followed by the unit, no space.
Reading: 320°
